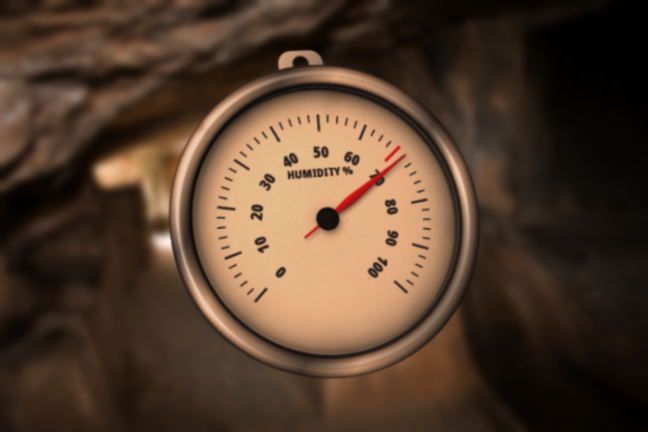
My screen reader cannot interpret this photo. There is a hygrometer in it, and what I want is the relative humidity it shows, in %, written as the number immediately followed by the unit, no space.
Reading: 70%
